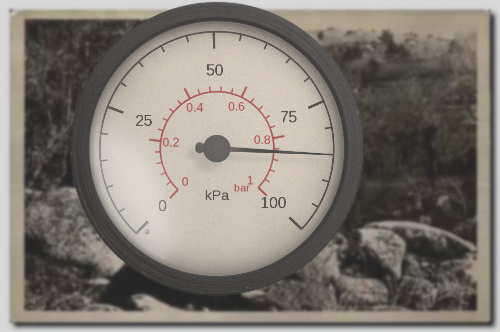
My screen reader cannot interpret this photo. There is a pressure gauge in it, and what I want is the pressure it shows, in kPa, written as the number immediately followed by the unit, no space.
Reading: 85kPa
